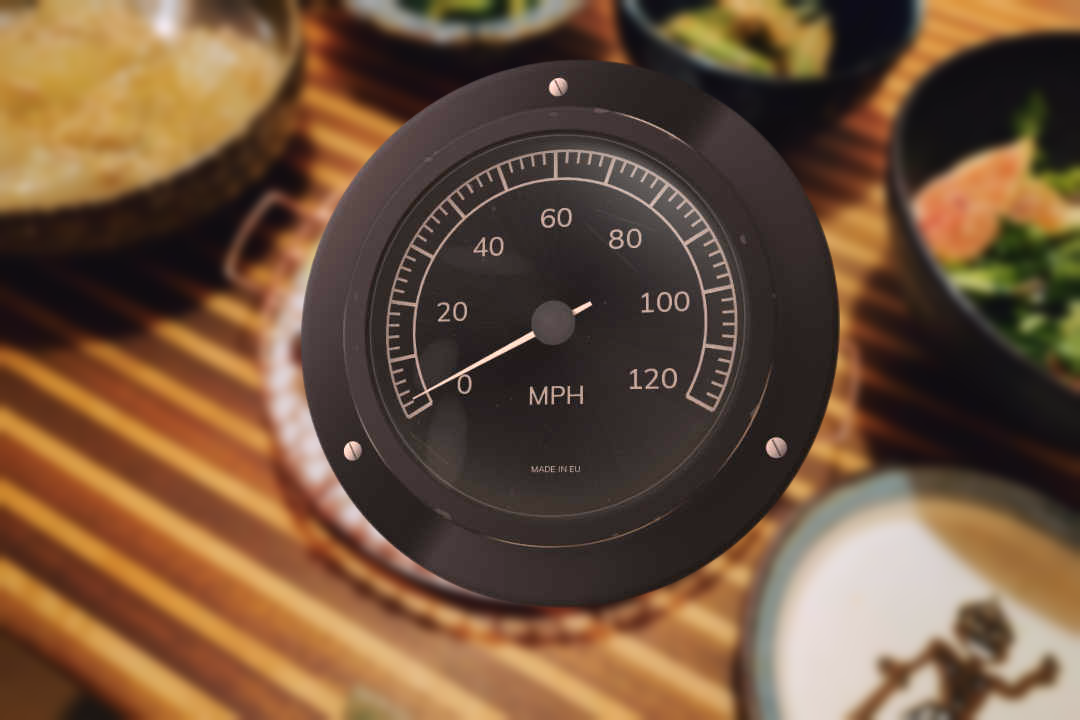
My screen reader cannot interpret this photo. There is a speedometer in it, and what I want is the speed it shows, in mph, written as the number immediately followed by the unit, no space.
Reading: 2mph
